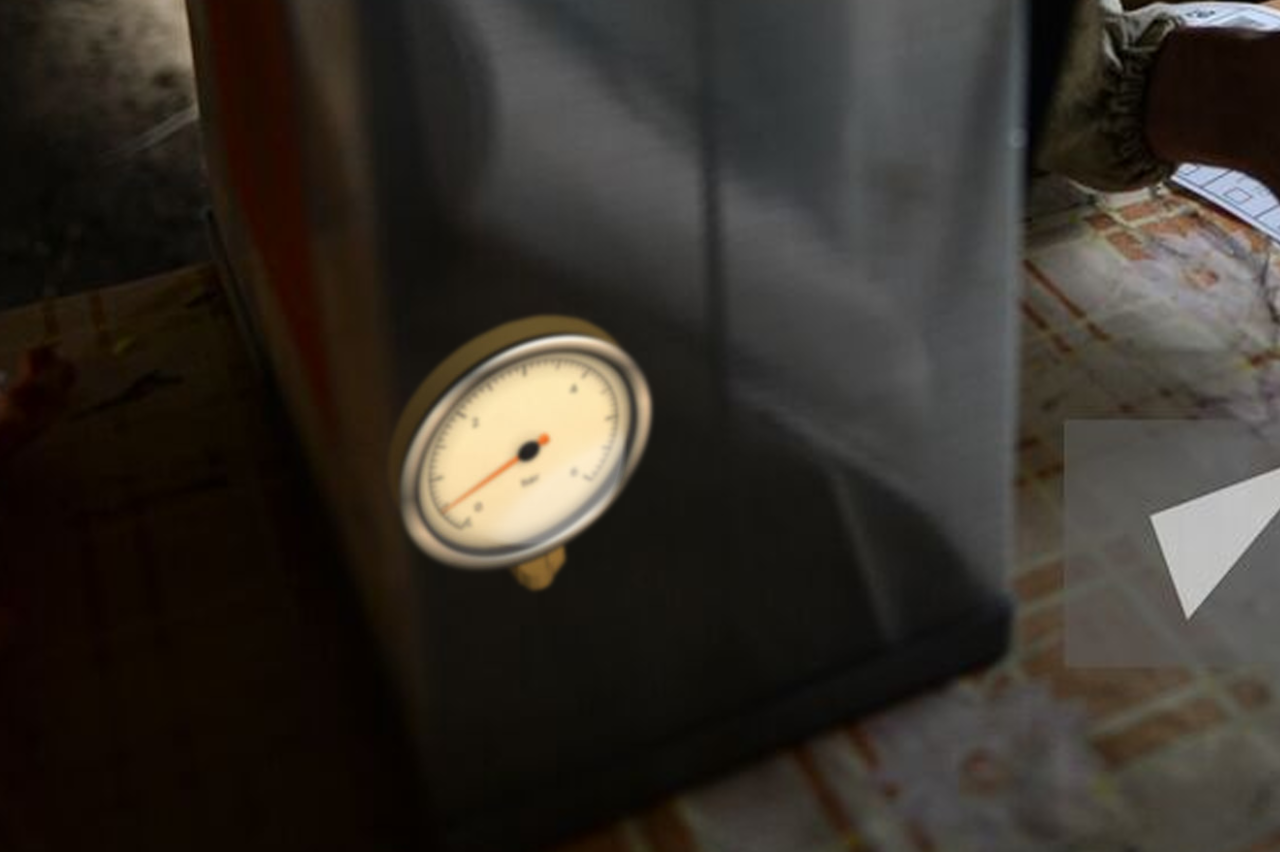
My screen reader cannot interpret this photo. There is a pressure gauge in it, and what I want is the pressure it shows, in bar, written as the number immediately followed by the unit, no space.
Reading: 0.5bar
